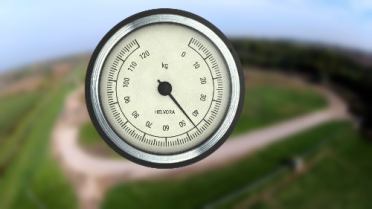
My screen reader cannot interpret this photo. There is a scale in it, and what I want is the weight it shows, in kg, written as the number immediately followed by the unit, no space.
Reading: 45kg
